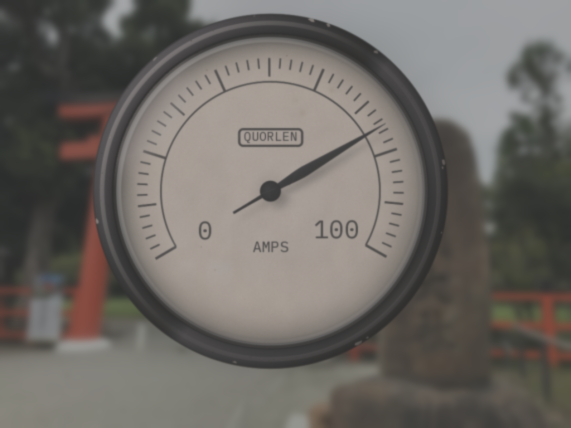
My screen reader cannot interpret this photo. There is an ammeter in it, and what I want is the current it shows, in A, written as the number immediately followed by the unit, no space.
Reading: 75A
